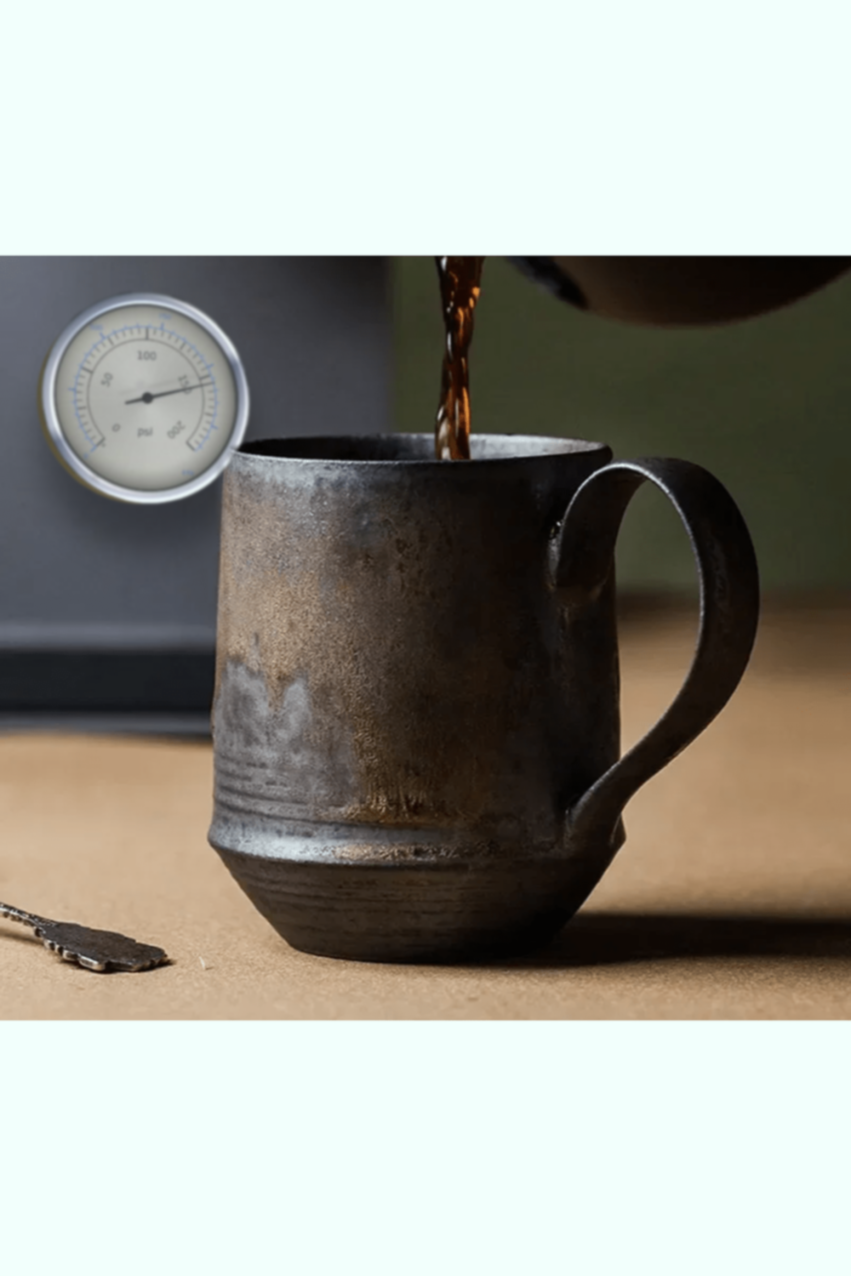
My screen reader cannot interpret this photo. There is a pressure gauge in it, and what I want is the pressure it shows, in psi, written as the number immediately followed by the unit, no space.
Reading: 155psi
